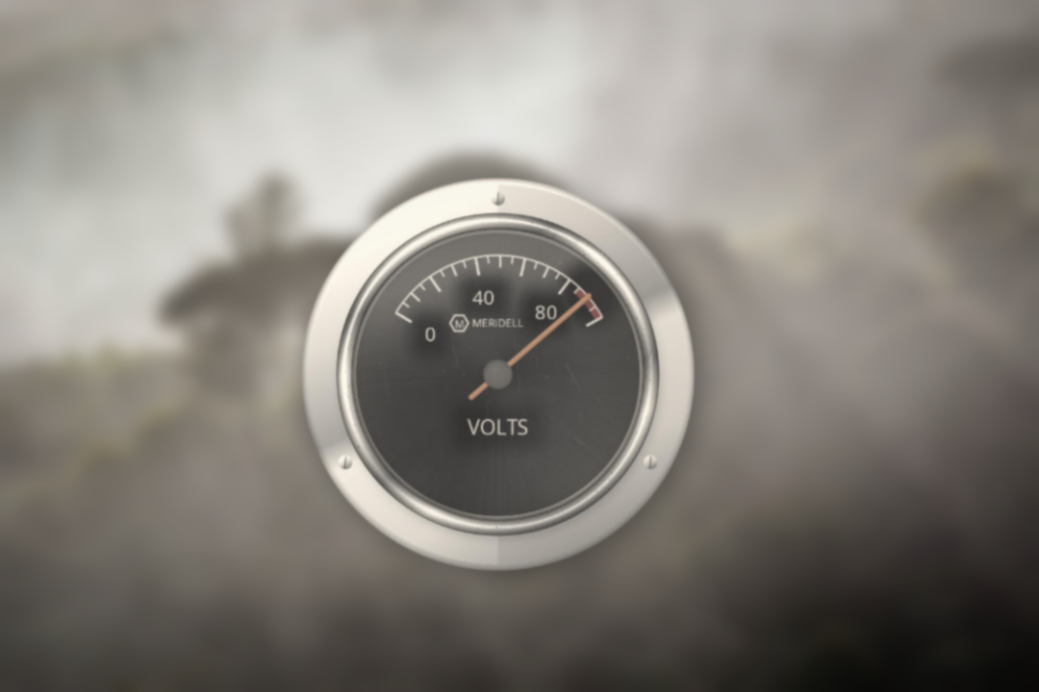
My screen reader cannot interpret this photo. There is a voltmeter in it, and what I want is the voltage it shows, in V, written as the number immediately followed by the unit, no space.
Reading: 90V
